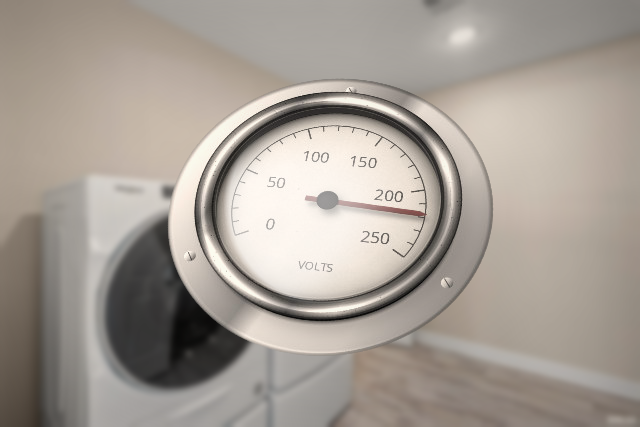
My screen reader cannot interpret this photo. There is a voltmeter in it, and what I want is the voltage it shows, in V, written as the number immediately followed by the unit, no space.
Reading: 220V
